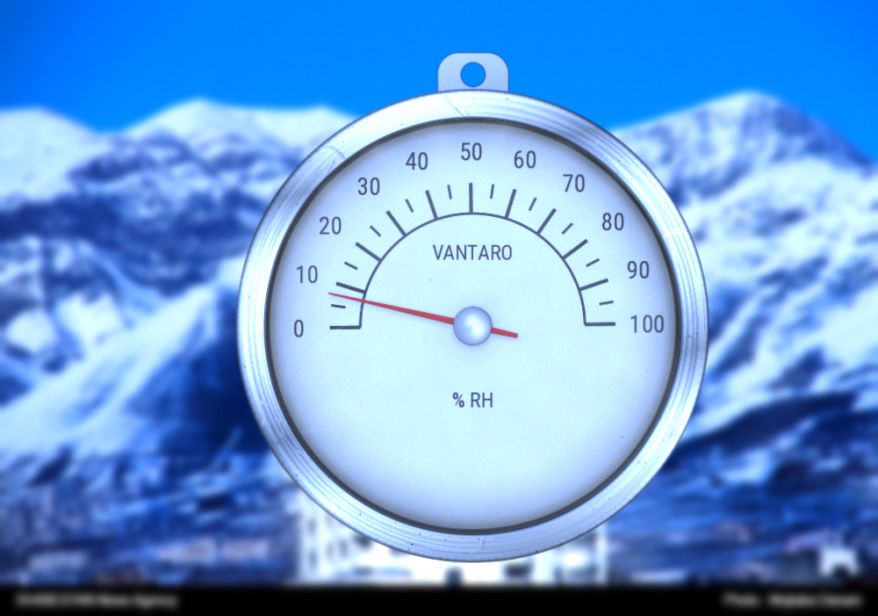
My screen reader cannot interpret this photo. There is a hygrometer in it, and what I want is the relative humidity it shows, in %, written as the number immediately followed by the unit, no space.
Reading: 7.5%
